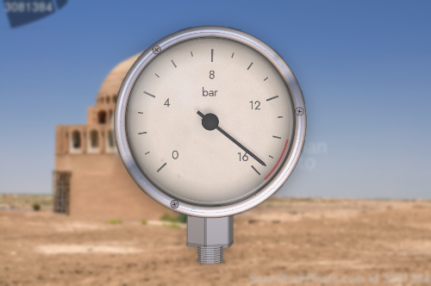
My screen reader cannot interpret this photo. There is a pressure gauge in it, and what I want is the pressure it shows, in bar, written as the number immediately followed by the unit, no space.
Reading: 15.5bar
